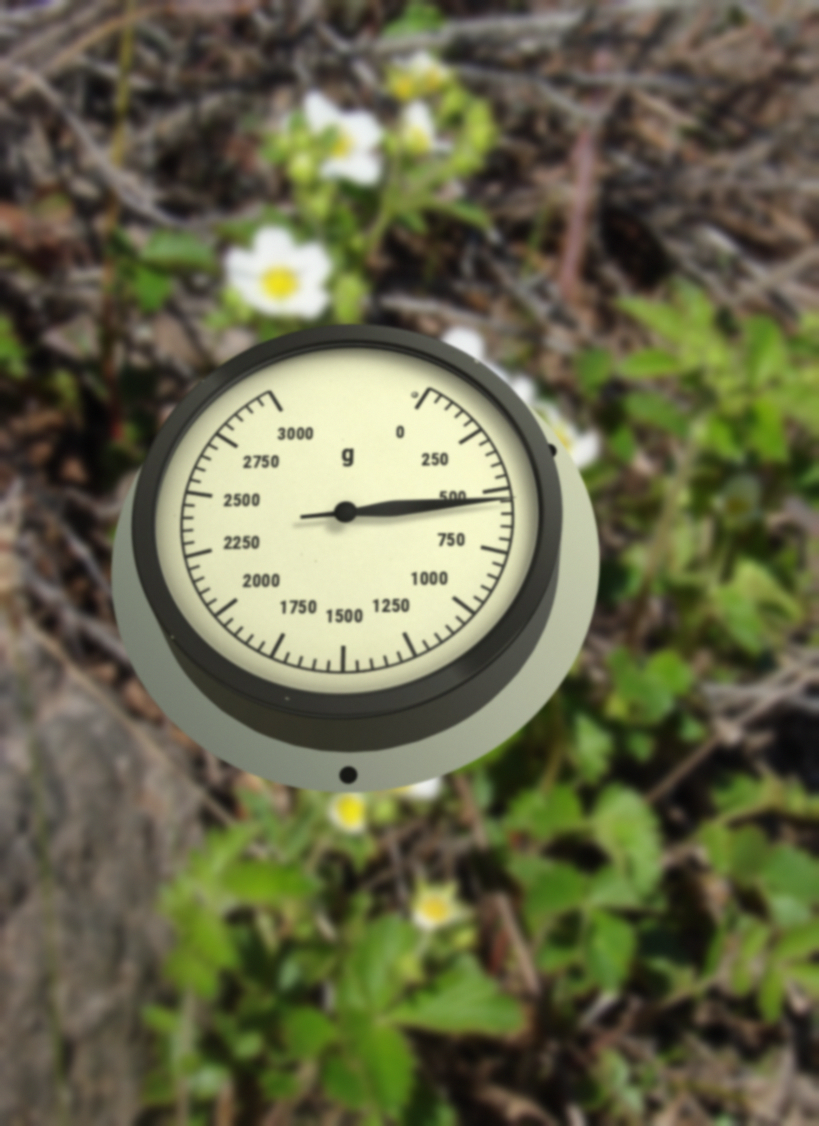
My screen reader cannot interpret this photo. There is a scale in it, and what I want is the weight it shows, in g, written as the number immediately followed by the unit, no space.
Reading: 550g
